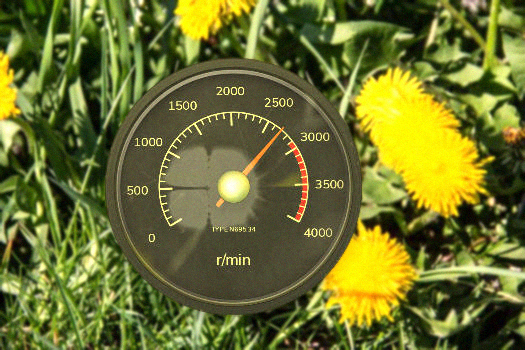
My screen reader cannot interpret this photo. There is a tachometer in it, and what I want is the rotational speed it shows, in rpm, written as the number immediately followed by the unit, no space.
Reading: 2700rpm
